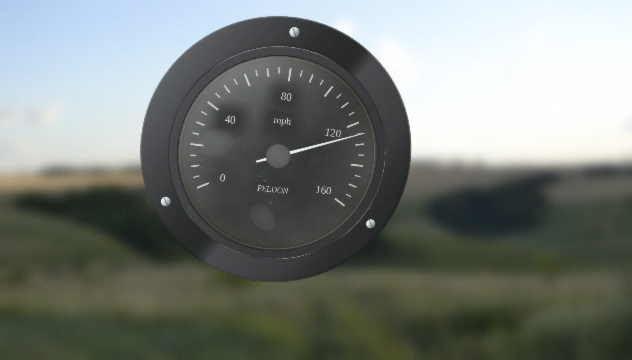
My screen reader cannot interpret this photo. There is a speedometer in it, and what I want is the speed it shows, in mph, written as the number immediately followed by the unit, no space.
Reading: 125mph
